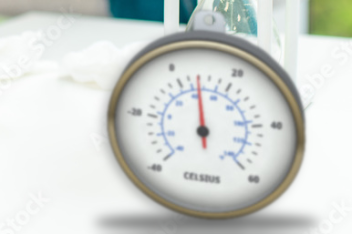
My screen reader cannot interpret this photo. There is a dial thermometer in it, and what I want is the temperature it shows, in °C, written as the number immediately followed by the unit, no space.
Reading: 8°C
